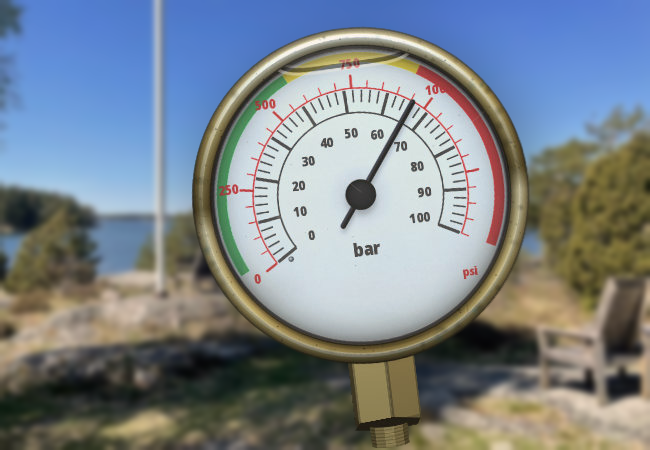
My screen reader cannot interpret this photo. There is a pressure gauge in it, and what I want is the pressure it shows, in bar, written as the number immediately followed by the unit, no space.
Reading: 66bar
